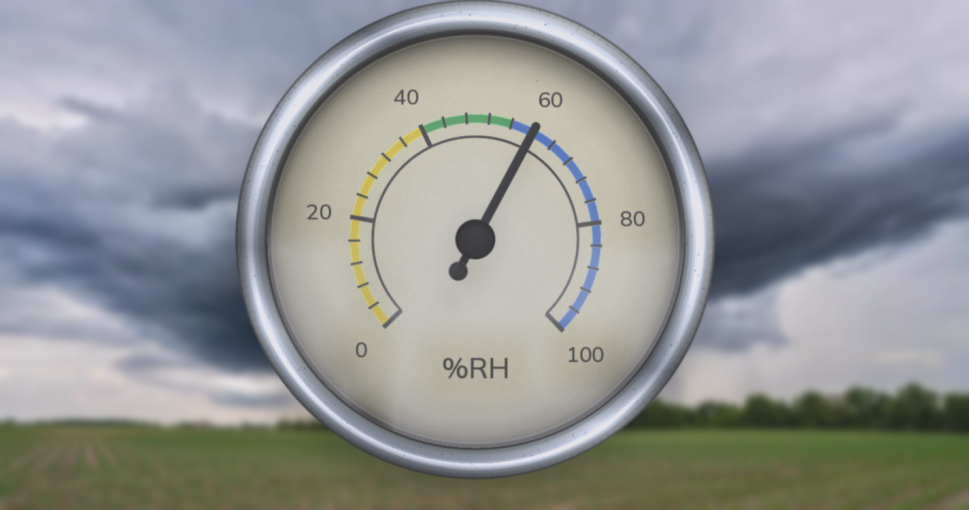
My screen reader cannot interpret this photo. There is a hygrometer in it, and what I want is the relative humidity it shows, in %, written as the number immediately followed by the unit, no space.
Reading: 60%
